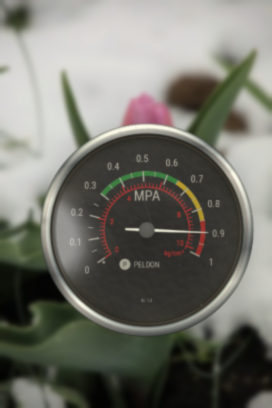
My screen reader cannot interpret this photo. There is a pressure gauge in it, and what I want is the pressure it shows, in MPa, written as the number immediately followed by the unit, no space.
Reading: 0.9MPa
